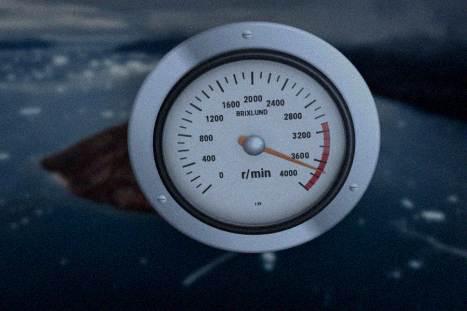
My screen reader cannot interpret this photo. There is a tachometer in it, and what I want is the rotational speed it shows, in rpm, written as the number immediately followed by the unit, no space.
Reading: 3700rpm
